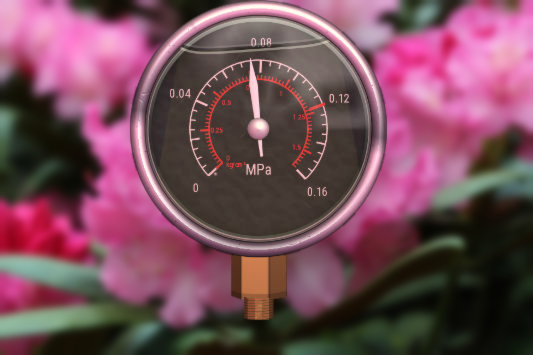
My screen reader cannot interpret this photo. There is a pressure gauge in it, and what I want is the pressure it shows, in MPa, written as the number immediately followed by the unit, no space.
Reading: 0.075MPa
